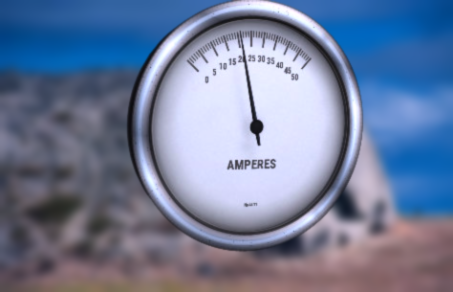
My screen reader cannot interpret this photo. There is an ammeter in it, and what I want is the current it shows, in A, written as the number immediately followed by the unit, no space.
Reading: 20A
